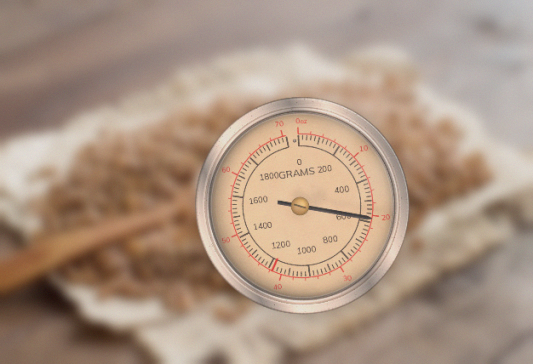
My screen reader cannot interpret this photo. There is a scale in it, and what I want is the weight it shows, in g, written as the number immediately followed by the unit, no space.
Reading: 580g
